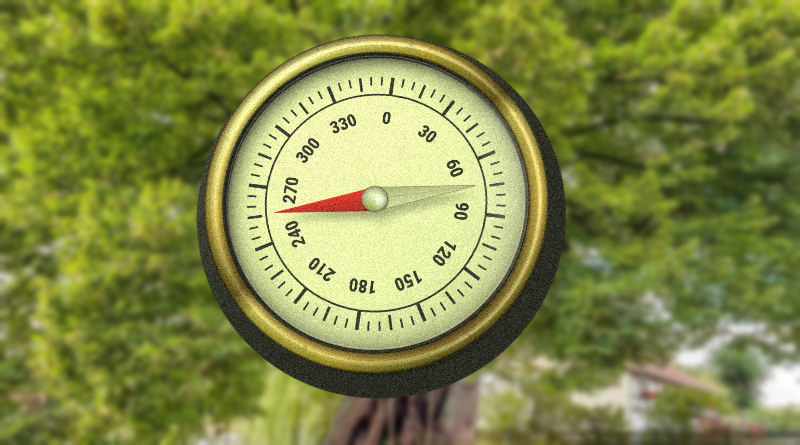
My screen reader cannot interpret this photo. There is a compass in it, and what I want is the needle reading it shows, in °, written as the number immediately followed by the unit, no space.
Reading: 255°
